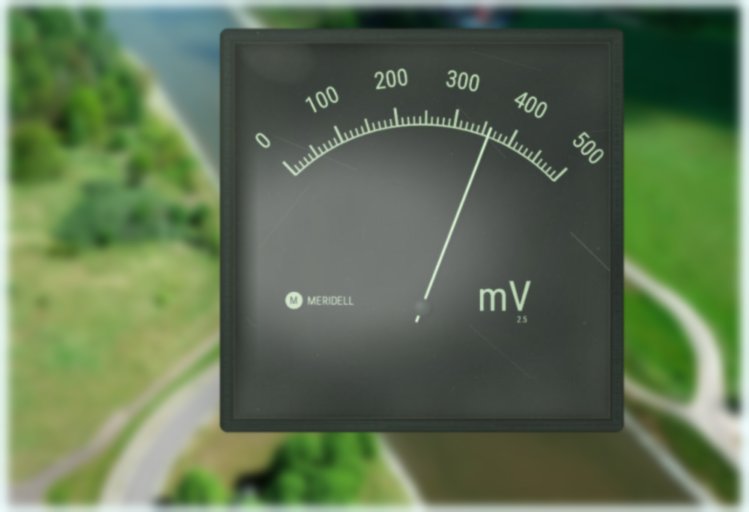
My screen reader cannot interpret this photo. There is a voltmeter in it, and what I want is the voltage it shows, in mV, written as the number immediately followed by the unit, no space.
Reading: 360mV
